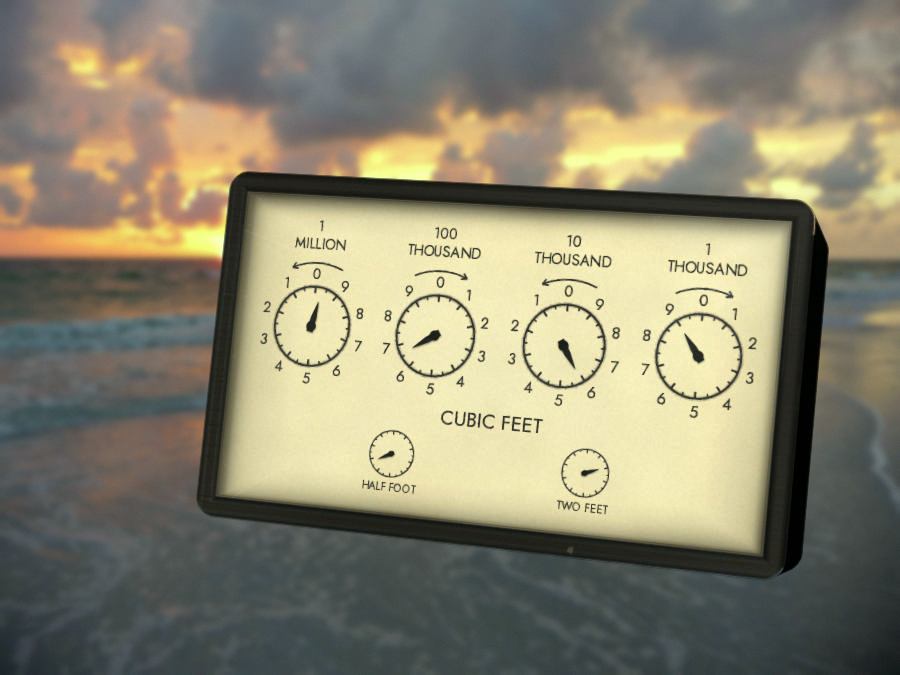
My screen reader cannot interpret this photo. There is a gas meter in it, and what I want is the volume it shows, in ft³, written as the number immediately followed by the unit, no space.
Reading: 965900ft³
